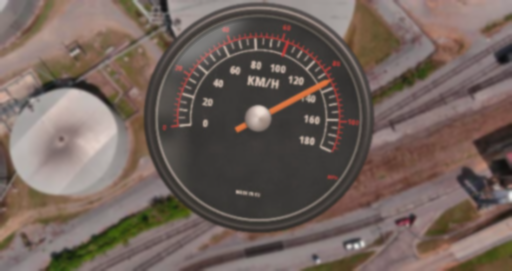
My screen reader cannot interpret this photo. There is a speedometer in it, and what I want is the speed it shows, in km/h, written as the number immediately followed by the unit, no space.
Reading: 135km/h
